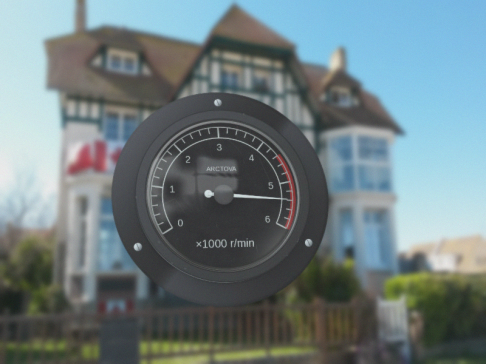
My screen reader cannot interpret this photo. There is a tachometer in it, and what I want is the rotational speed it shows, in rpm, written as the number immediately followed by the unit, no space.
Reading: 5400rpm
